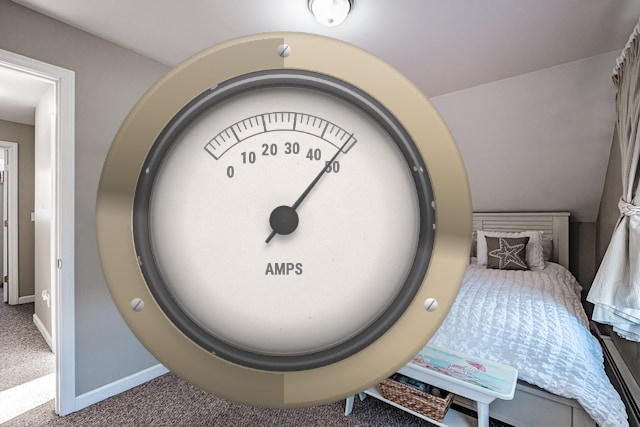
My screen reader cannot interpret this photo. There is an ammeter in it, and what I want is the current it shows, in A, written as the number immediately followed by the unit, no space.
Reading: 48A
